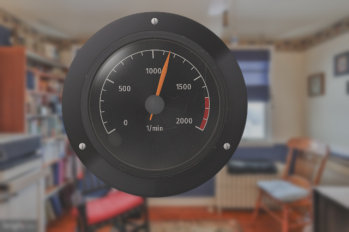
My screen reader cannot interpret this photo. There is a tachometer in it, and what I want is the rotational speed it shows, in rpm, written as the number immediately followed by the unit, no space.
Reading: 1150rpm
